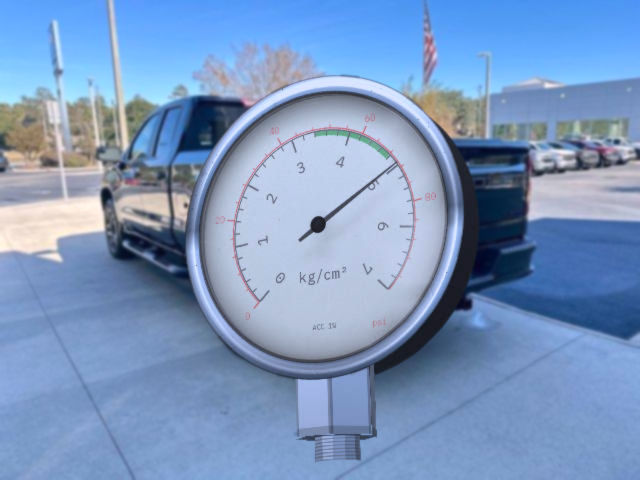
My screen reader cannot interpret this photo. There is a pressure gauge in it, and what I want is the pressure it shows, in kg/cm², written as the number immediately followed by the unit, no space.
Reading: 5kg/cm²
